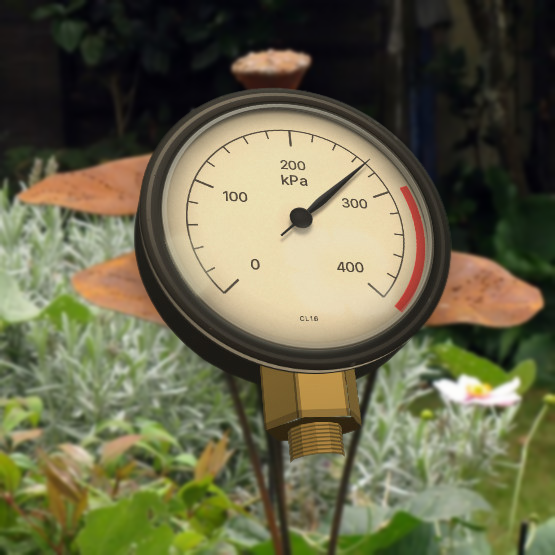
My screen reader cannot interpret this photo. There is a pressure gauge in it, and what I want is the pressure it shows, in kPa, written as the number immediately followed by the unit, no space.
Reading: 270kPa
